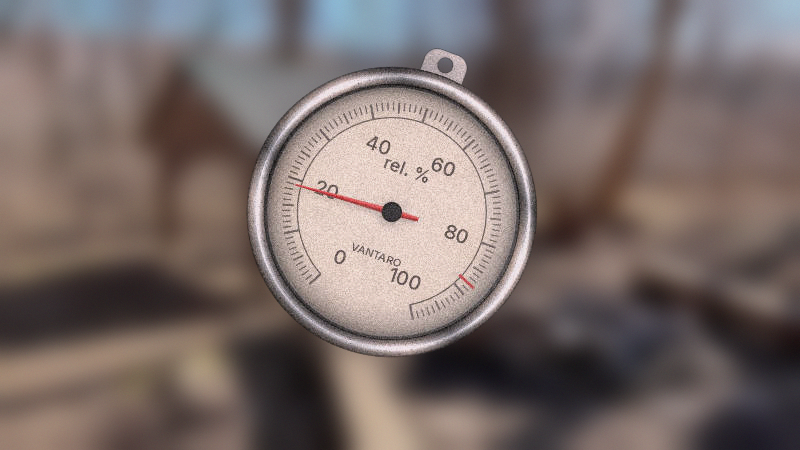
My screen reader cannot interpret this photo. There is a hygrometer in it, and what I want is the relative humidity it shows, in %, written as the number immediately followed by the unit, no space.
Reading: 19%
